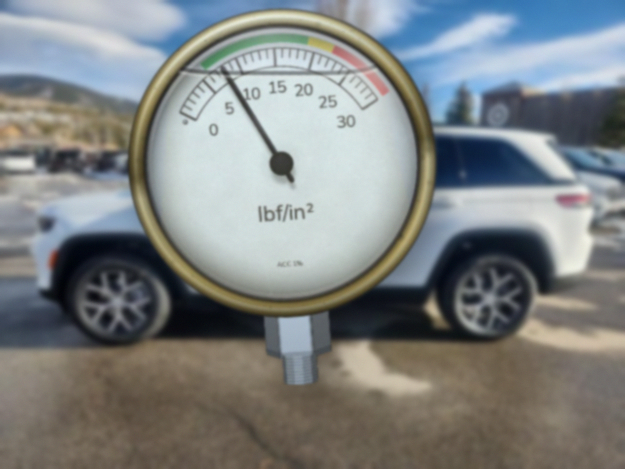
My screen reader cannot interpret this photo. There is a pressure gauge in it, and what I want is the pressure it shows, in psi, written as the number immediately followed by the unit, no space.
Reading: 8psi
